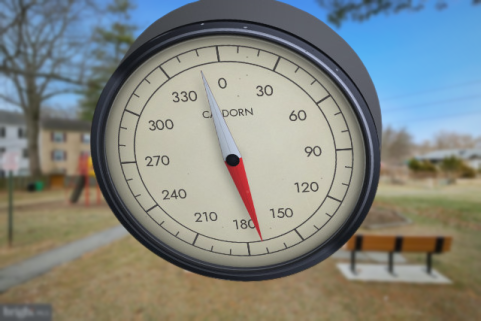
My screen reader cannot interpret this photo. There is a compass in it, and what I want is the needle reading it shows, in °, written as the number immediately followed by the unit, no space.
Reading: 170°
